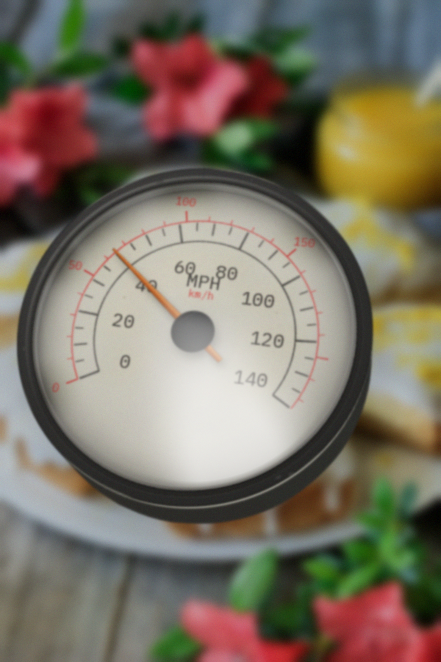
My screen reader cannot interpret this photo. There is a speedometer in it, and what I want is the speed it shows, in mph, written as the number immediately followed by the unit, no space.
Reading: 40mph
